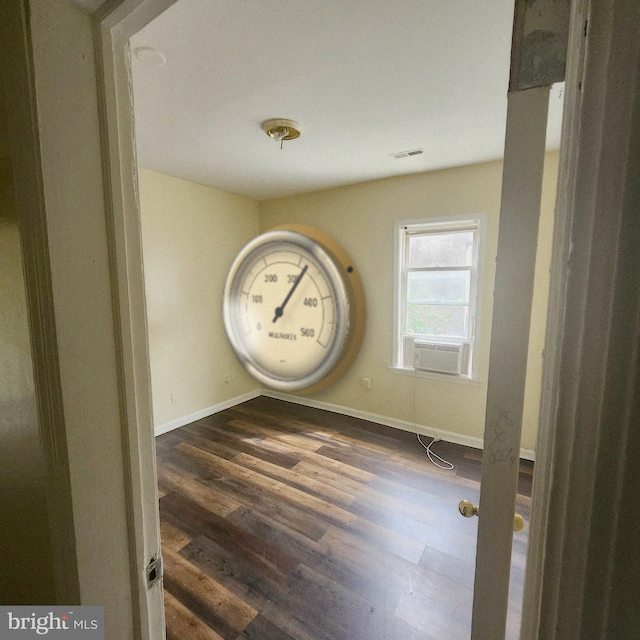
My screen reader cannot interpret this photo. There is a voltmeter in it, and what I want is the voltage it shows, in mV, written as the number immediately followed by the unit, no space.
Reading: 325mV
